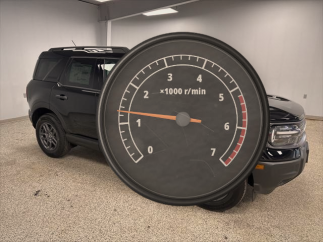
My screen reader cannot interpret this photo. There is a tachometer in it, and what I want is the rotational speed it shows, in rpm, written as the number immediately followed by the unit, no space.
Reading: 1300rpm
